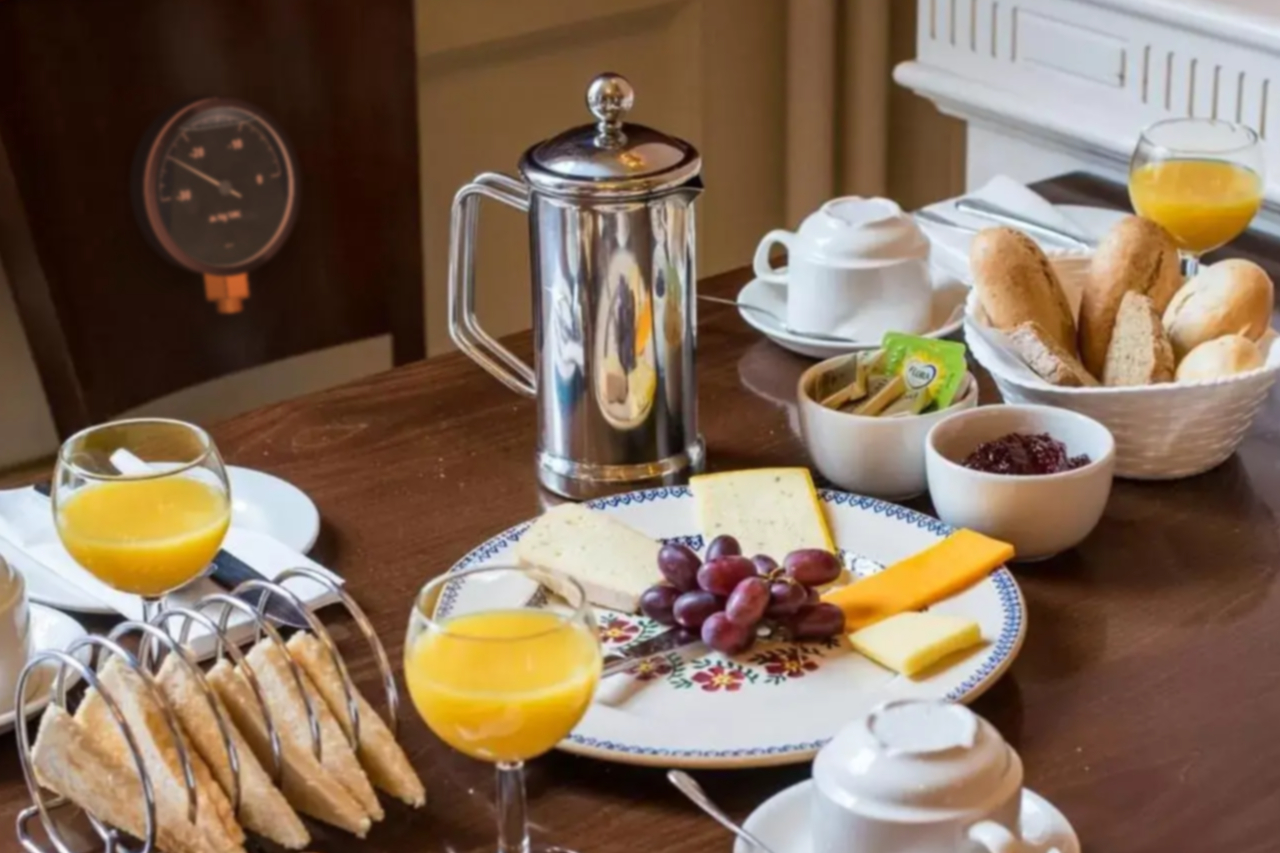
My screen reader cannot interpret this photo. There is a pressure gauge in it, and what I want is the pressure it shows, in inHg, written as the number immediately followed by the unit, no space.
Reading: -24inHg
